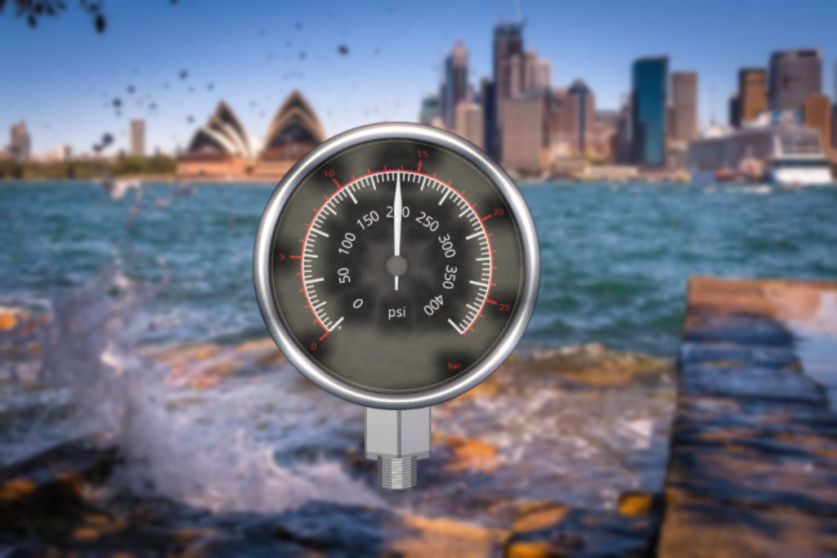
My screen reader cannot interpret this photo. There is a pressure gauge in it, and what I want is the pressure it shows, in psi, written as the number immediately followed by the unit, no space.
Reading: 200psi
